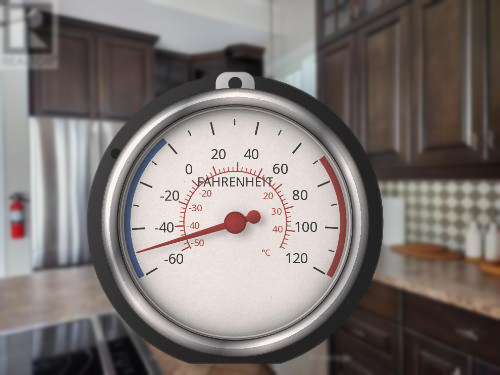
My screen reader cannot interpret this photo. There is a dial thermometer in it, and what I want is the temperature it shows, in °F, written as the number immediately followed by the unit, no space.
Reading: -50°F
